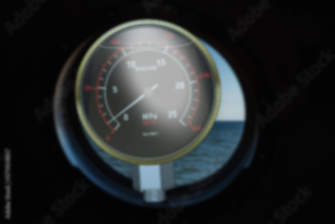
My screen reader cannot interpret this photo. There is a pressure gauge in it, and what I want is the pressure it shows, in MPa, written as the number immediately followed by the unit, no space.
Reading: 1MPa
